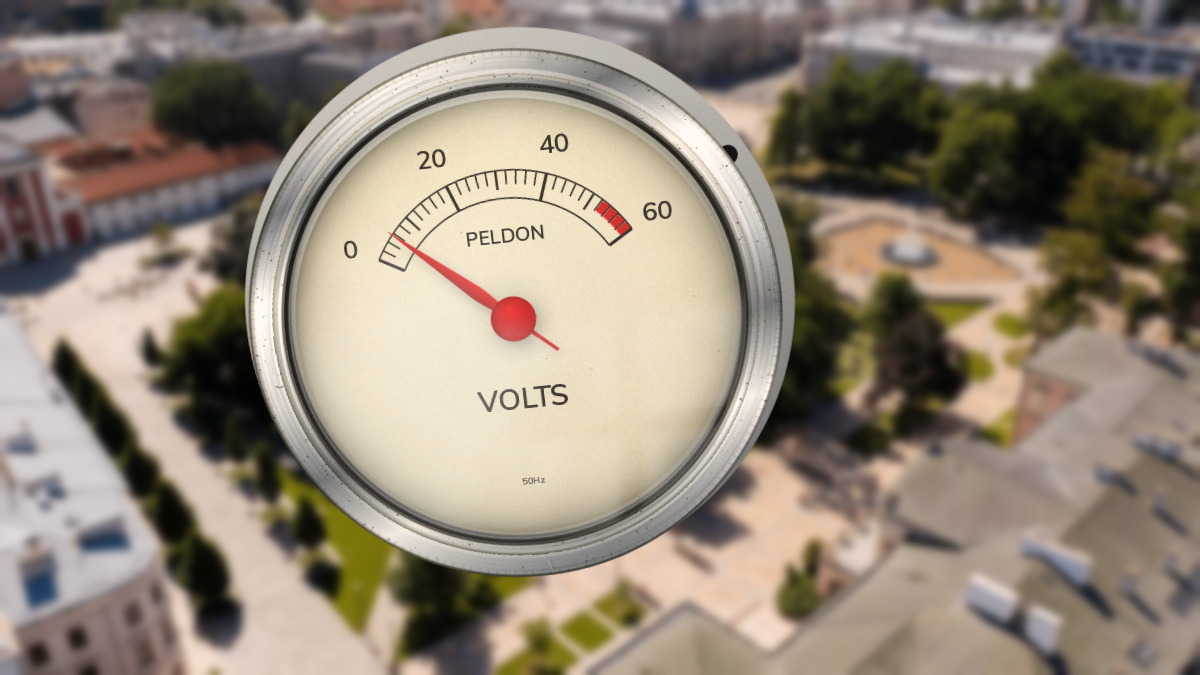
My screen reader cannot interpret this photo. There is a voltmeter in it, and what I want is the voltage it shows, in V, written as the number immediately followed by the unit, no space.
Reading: 6V
